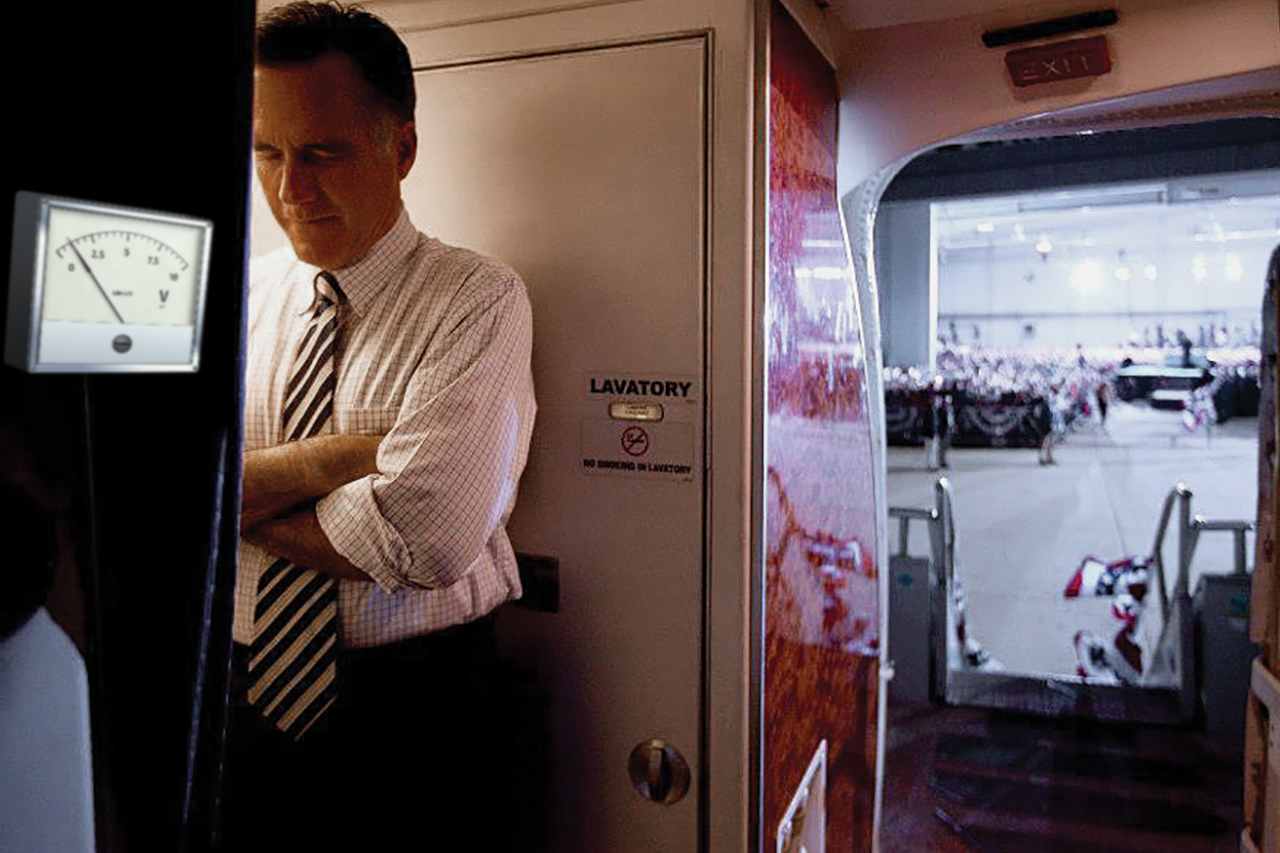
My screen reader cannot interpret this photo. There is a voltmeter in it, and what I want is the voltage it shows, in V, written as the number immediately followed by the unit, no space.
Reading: 1V
